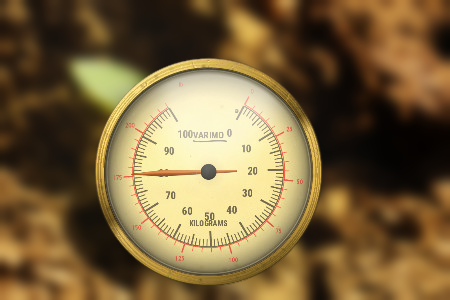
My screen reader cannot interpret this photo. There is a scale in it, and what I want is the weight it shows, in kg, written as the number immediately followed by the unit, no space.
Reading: 80kg
